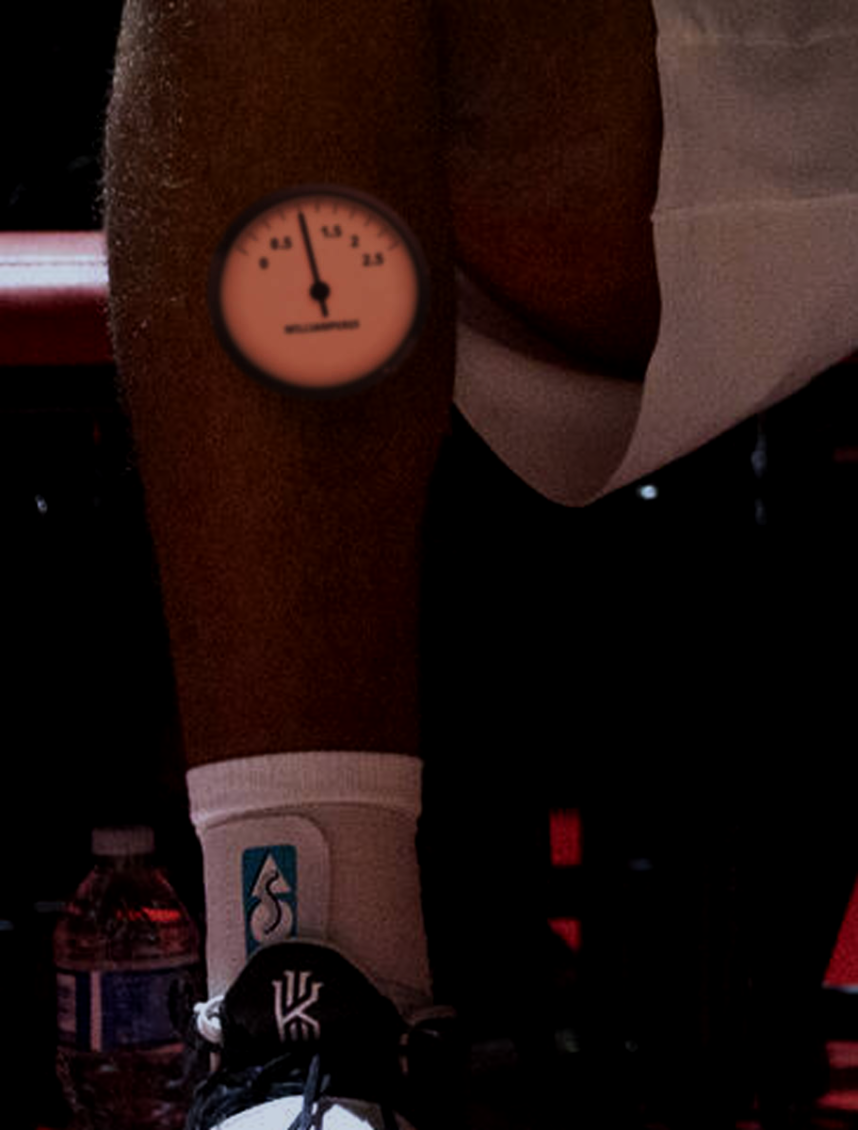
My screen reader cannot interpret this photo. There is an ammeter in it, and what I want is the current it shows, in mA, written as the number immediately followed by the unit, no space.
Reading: 1mA
